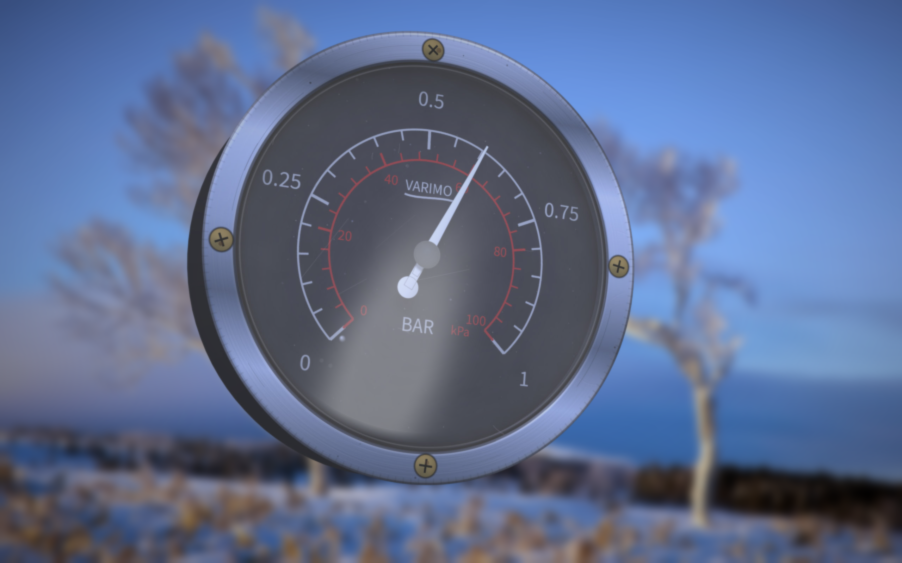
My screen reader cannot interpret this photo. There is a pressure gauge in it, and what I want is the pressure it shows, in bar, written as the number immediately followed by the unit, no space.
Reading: 0.6bar
